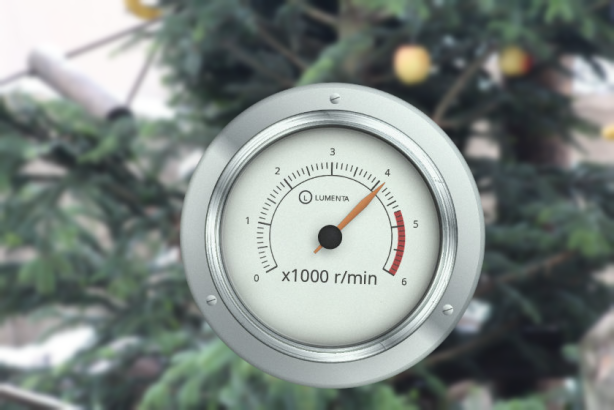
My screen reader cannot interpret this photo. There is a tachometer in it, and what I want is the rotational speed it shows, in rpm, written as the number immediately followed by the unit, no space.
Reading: 4100rpm
